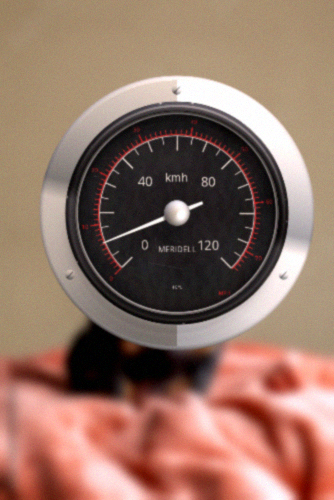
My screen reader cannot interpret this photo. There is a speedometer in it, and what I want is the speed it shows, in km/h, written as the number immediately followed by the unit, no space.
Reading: 10km/h
